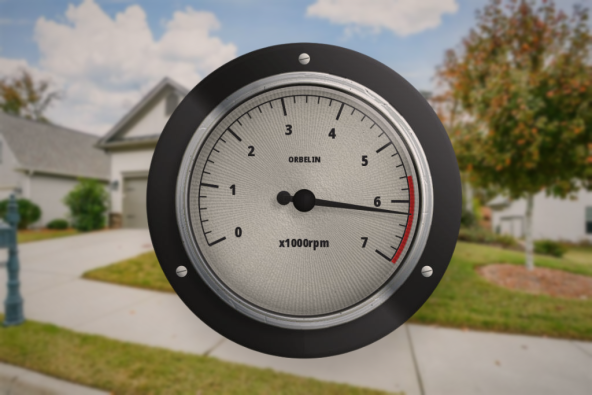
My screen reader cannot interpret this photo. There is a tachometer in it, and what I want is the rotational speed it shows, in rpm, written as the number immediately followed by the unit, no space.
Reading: 6200rpm
